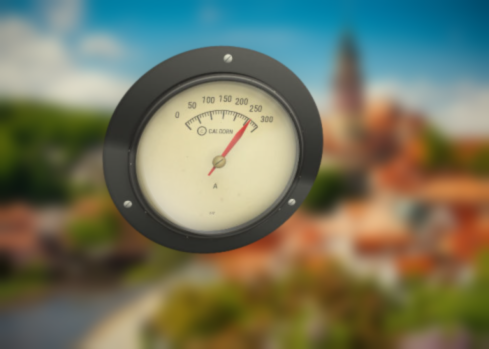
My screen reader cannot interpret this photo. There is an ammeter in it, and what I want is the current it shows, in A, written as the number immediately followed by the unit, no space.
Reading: 250A
